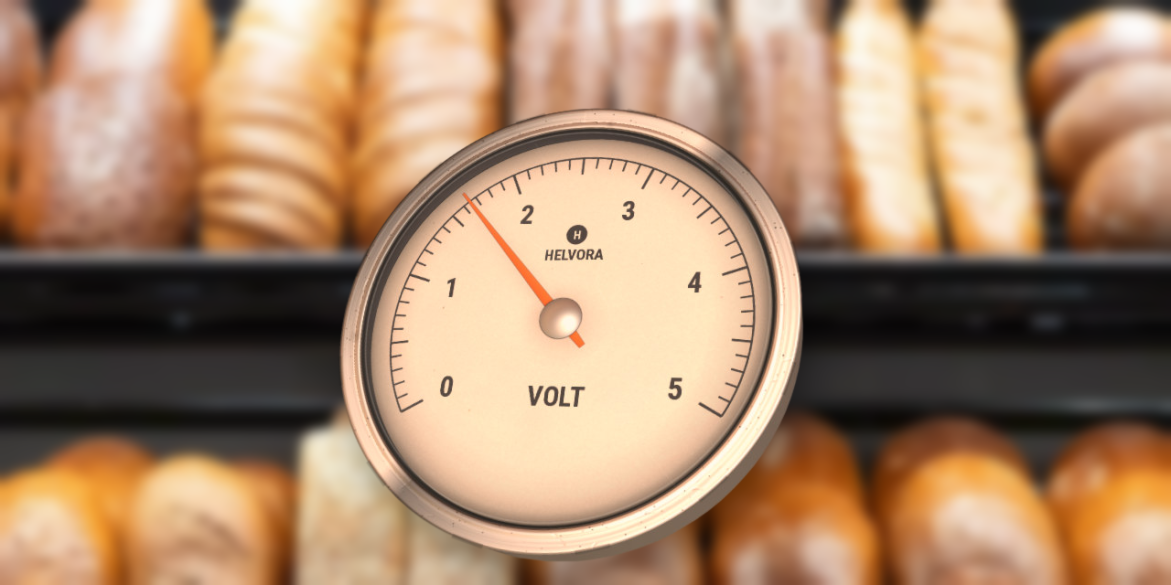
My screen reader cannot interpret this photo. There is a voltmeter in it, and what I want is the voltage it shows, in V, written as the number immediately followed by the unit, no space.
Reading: 1.65V
